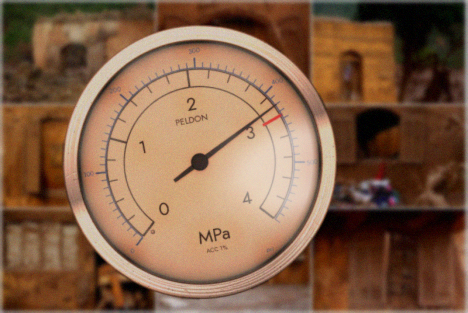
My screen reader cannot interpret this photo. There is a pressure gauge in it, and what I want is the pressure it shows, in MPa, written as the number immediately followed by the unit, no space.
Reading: 2.9MPa
